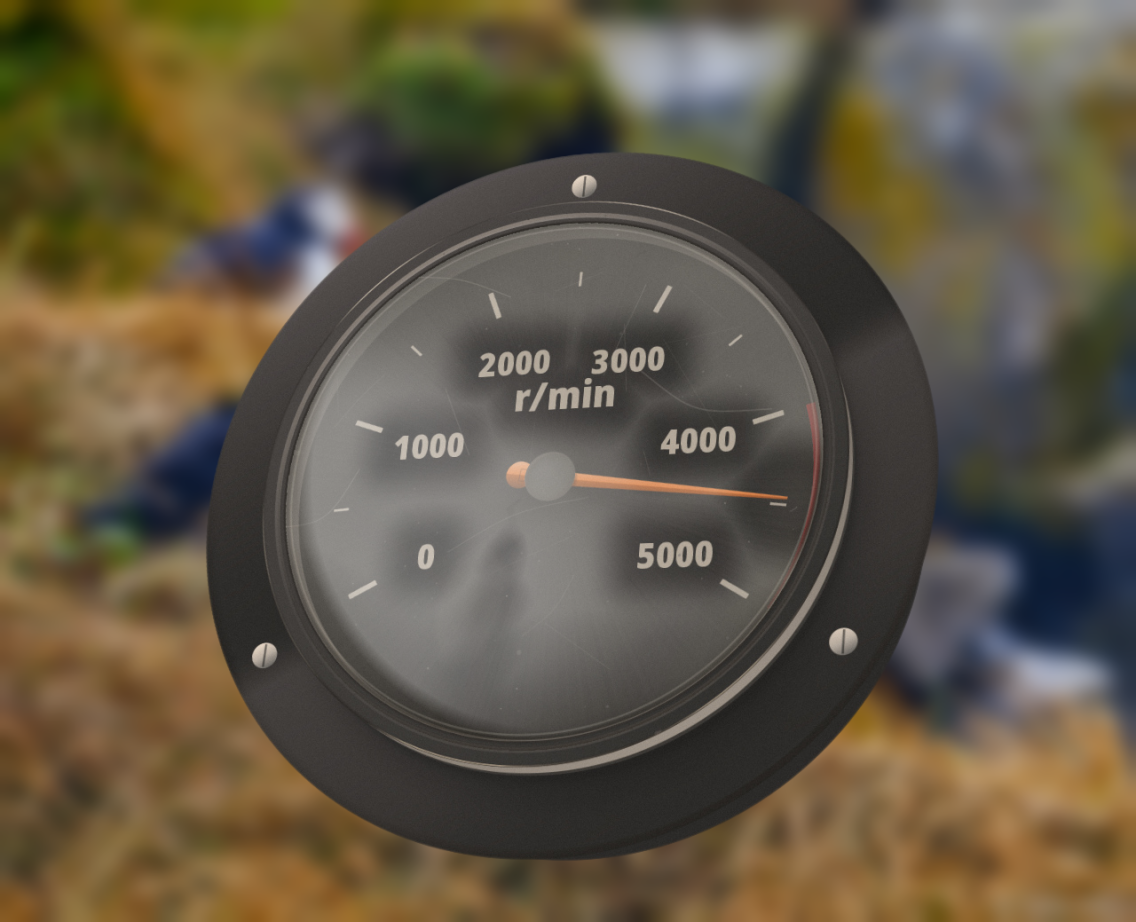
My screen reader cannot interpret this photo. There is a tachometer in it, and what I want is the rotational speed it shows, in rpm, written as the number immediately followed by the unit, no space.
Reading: 4500rpm
